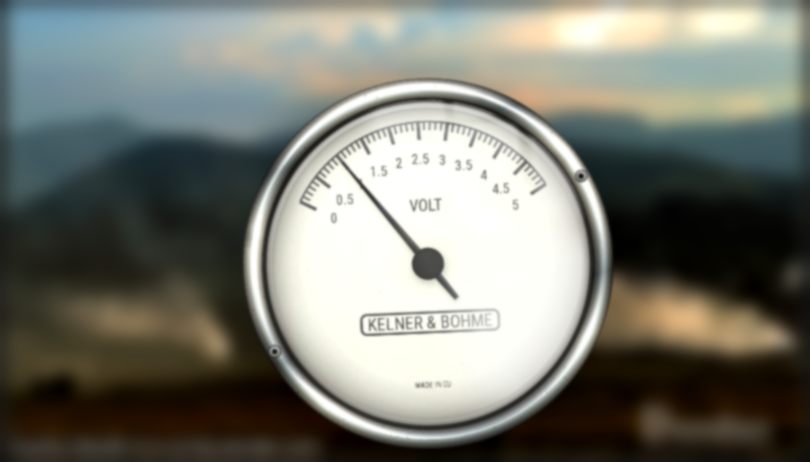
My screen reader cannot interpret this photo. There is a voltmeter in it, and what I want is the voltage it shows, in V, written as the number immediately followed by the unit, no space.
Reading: 1V
